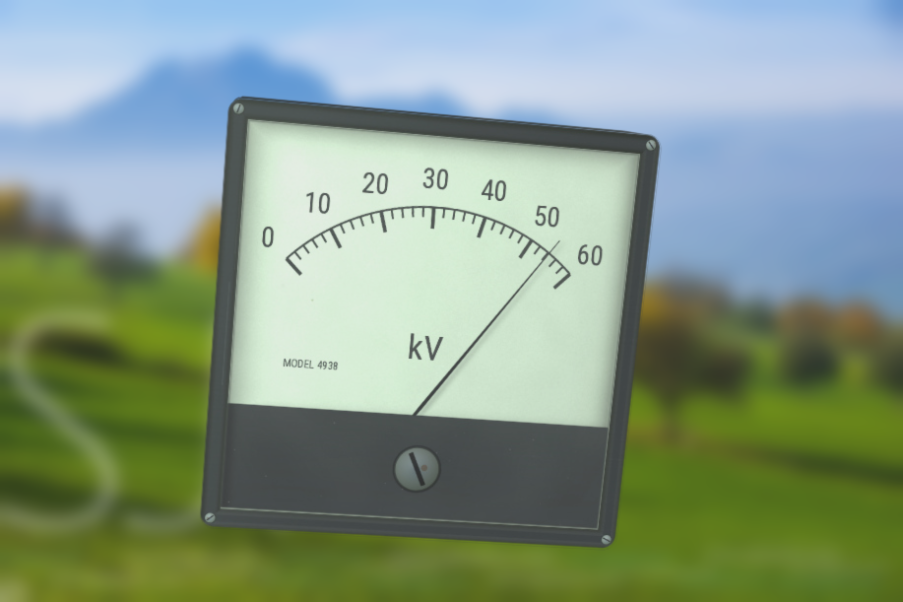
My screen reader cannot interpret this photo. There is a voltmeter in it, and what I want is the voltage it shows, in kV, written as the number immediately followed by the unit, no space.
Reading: 54kV
